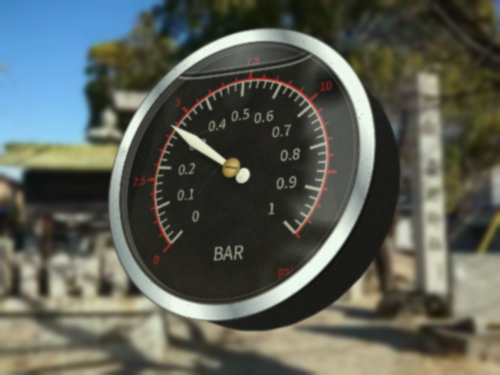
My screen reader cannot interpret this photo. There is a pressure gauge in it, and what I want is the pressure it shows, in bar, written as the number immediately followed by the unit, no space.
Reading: 0.3bar
